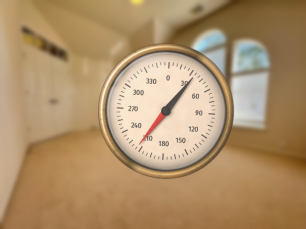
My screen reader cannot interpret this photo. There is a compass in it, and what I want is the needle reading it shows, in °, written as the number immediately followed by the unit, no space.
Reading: 215°
